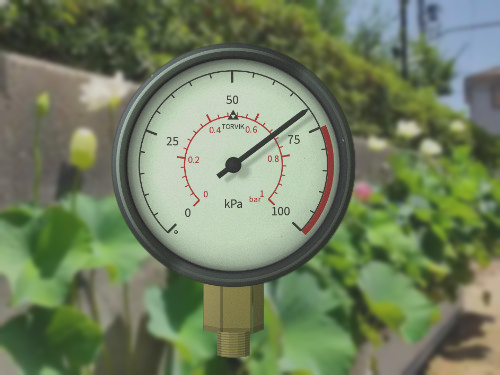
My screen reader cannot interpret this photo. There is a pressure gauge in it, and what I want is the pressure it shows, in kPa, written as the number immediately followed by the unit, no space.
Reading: 70kPa
